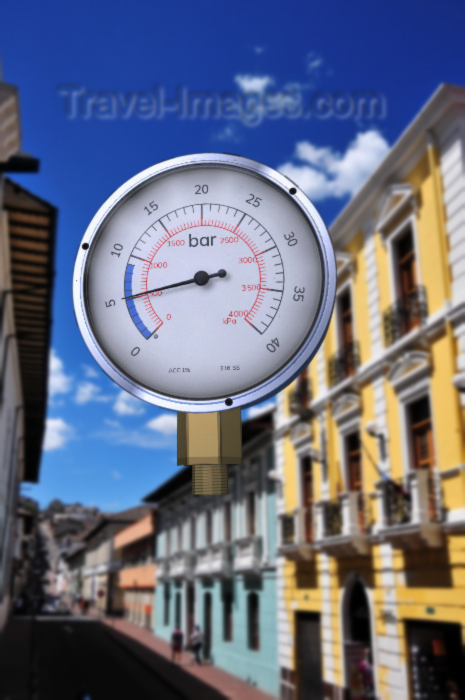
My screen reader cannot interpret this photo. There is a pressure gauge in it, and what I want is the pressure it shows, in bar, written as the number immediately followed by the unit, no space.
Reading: 5bar
